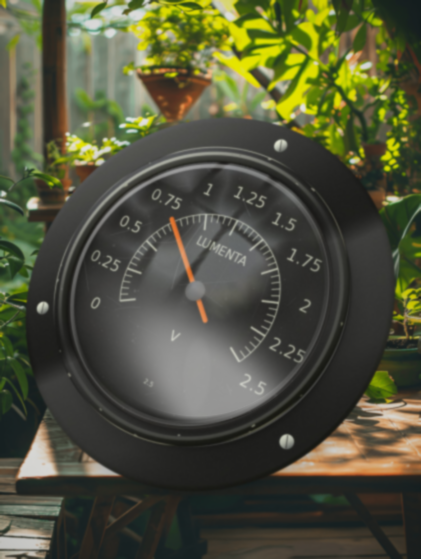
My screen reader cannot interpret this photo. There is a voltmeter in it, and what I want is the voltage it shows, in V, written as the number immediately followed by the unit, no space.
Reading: 0.75V
